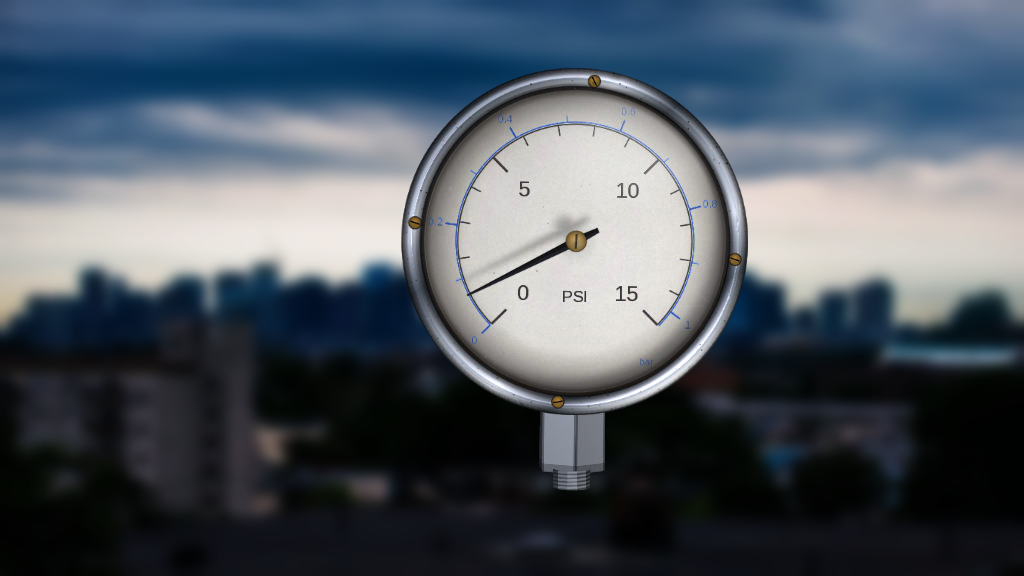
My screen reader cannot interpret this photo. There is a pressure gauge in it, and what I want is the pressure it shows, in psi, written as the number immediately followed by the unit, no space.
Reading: 1psi
